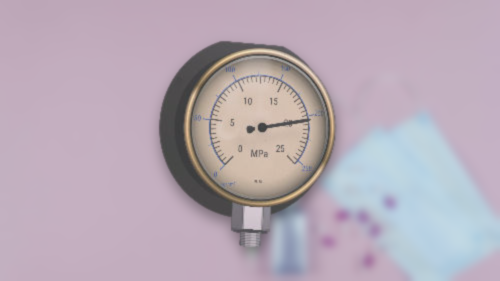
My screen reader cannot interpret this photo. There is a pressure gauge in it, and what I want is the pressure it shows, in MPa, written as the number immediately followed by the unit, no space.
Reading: 20MPa
